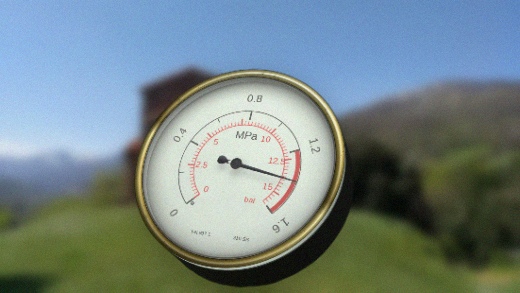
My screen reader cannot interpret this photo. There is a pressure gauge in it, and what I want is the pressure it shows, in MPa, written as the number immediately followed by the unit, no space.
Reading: 1.4MPa
